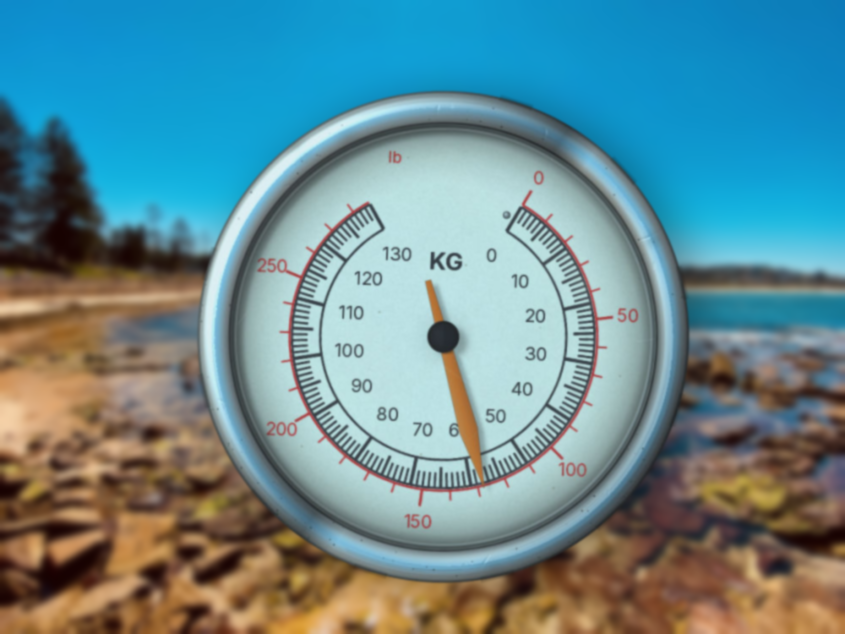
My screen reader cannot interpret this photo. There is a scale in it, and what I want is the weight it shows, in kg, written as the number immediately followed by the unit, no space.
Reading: 58kg
